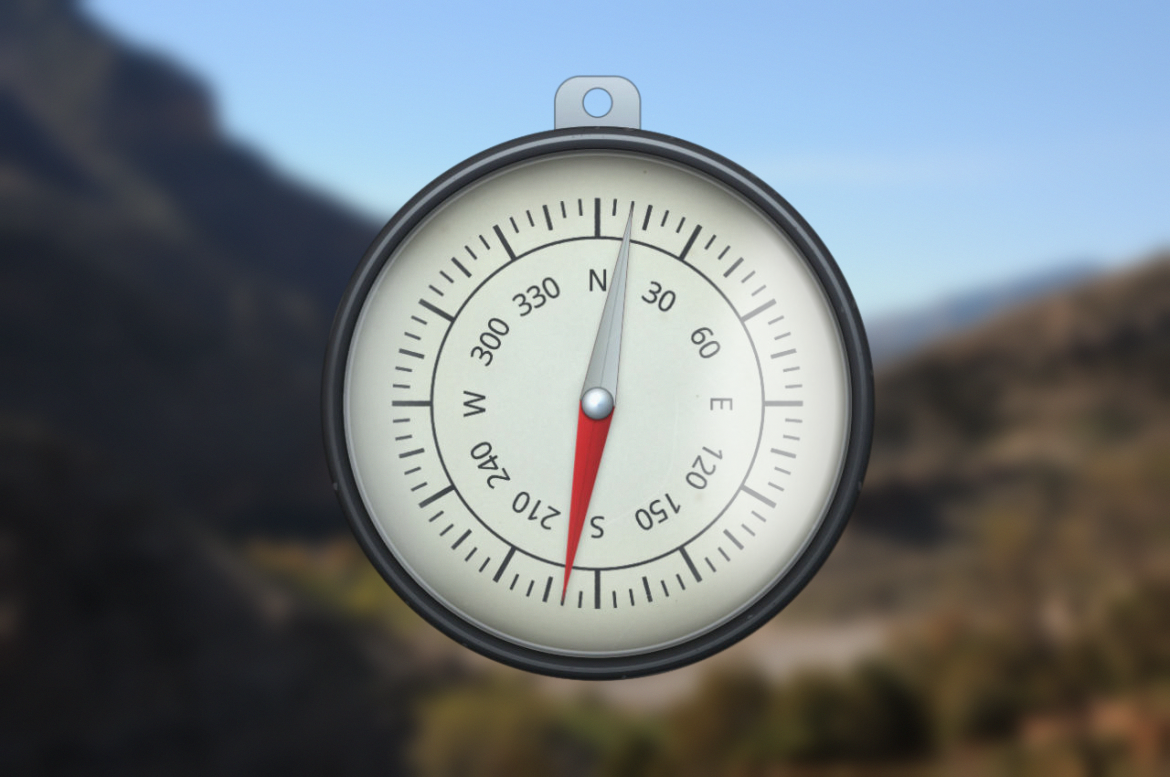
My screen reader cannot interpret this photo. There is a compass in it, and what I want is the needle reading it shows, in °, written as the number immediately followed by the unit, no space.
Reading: 190°
